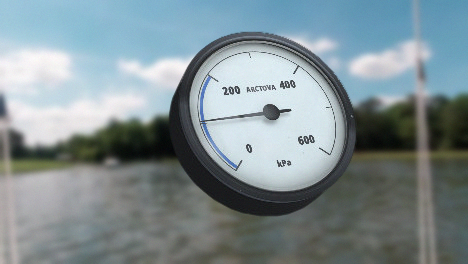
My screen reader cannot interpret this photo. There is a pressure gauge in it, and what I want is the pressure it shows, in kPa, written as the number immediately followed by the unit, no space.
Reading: 100kPa
